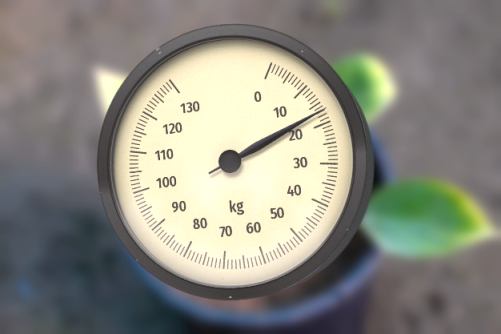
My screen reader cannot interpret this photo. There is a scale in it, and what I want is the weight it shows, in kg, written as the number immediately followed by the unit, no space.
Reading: 17kg
